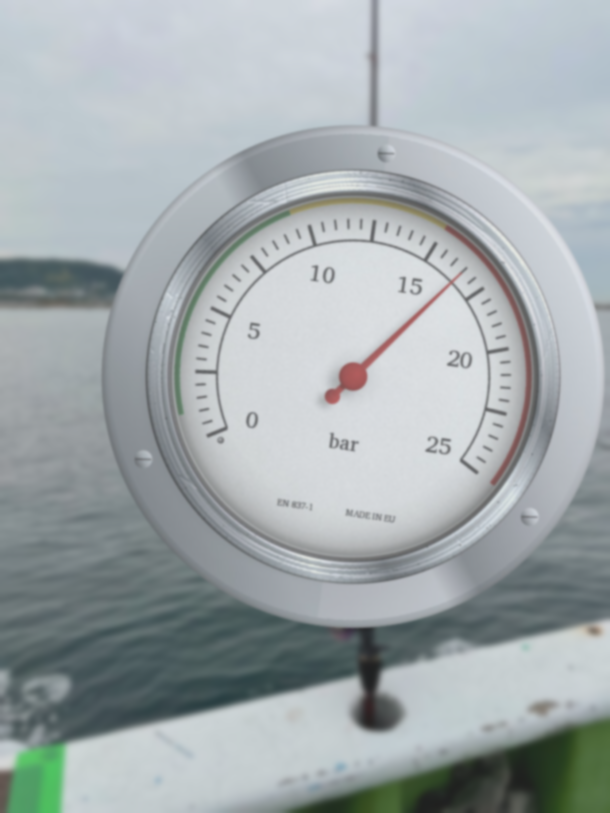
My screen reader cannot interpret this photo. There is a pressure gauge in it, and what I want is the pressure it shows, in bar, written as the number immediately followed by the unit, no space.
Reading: 16.5bar
